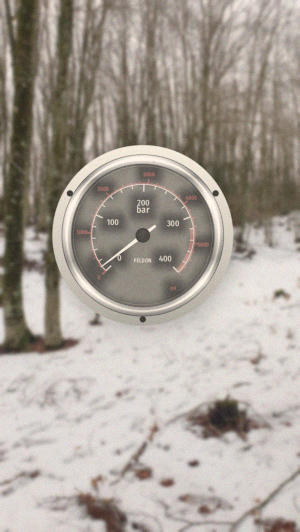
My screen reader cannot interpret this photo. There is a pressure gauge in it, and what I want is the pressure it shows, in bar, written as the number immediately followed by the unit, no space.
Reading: 10bar
